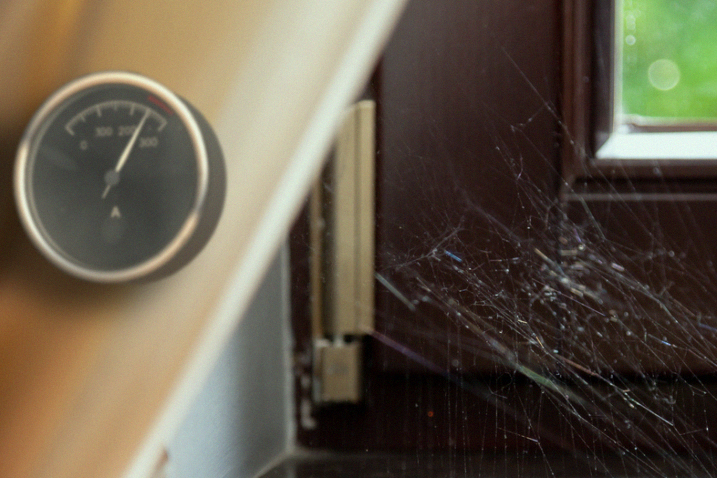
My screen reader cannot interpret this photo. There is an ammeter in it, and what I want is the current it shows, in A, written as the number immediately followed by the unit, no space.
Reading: 250A
